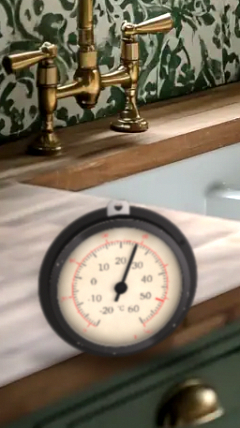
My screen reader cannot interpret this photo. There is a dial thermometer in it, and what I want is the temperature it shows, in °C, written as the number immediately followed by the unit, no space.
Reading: 25°C
